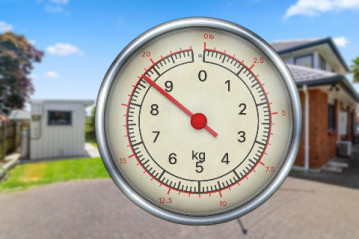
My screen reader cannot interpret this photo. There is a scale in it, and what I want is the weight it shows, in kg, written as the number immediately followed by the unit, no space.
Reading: 8.7kg
